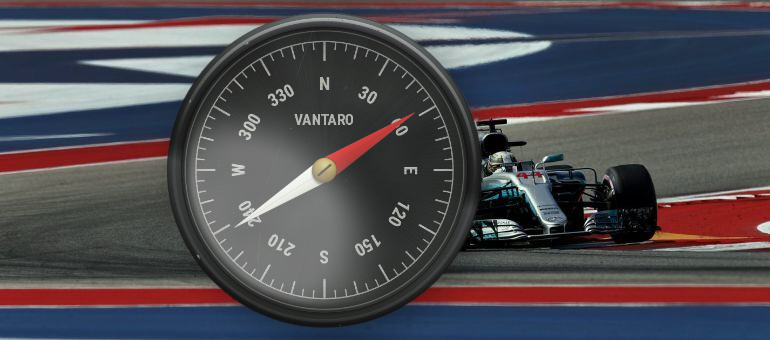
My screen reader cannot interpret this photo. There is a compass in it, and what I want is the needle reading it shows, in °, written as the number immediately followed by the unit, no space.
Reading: 57.5°
